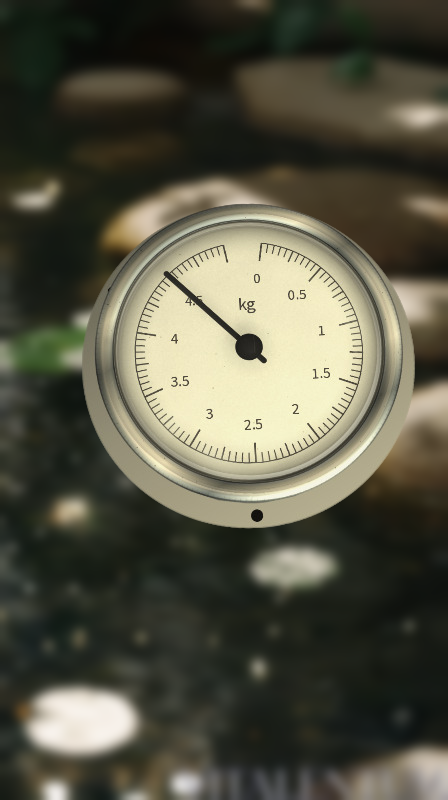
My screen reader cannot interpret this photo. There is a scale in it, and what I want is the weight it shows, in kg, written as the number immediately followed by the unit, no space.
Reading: 4.5kg
